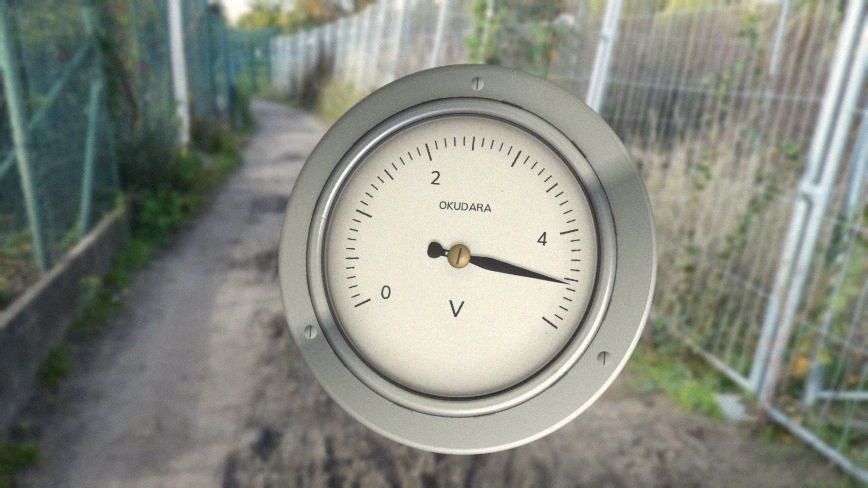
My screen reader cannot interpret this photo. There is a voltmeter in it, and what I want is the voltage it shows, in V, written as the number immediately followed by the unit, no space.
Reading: 4.55V
